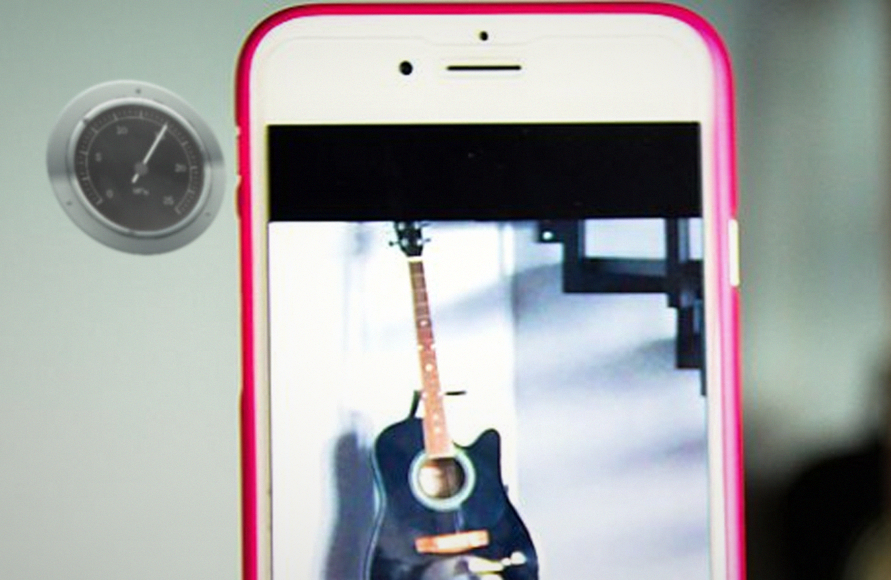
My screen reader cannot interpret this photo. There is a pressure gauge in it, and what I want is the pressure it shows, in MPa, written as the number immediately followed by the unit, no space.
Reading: 15MPa
